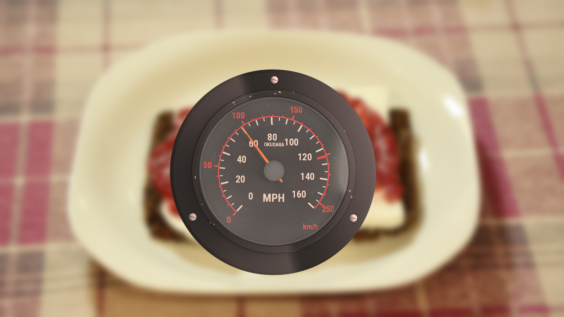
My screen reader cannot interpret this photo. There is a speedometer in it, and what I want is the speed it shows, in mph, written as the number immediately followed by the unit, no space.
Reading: 60mph
